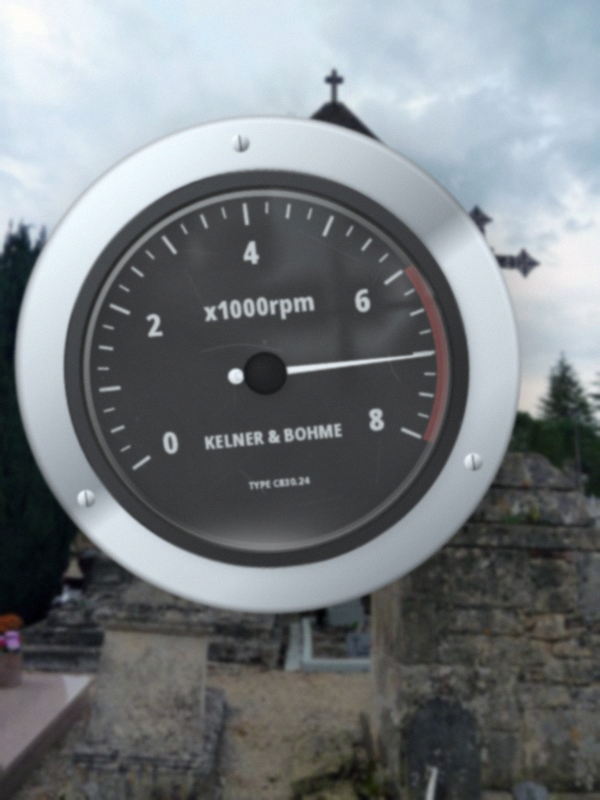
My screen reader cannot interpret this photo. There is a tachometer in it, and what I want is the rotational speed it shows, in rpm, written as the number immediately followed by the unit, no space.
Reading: 7000rpm
